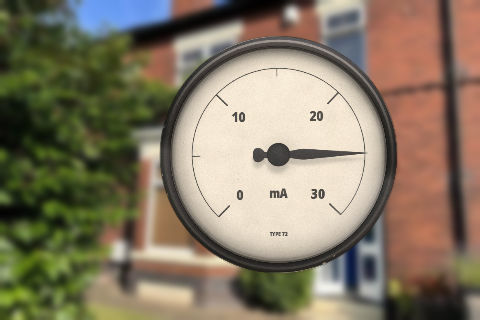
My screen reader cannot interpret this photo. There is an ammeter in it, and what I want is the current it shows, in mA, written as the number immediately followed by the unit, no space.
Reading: 25mA
